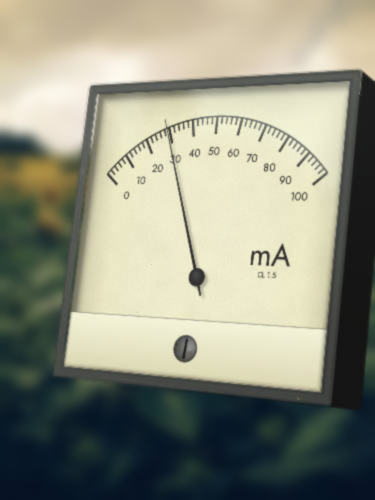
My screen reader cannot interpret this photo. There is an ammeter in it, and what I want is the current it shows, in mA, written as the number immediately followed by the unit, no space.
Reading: 30mA
